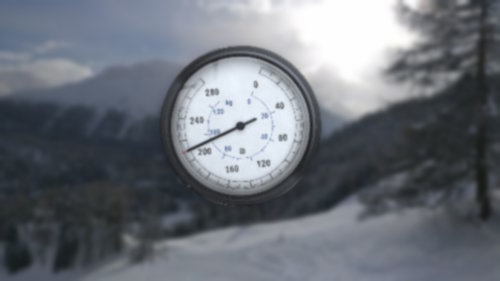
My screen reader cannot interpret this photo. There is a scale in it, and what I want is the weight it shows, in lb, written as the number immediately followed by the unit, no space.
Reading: 210lb
